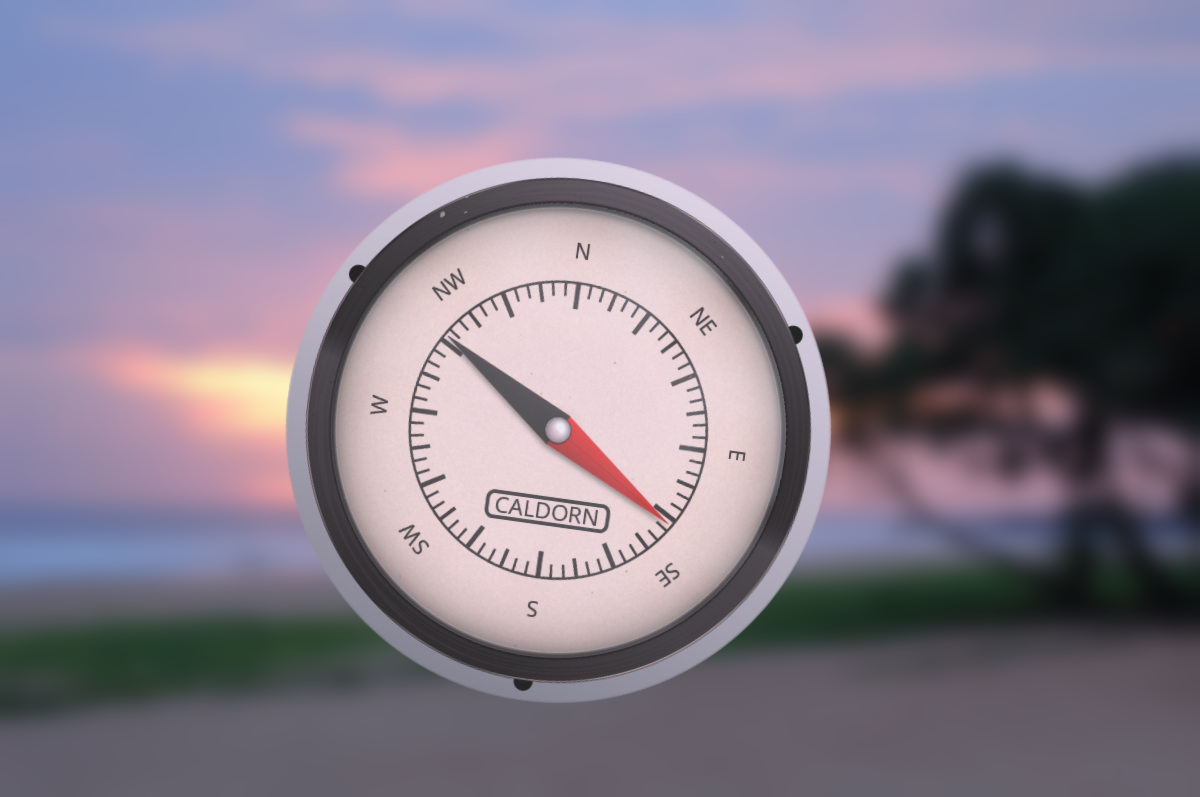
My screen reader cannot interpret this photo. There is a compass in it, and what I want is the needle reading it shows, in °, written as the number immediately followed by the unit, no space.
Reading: 122.5°
